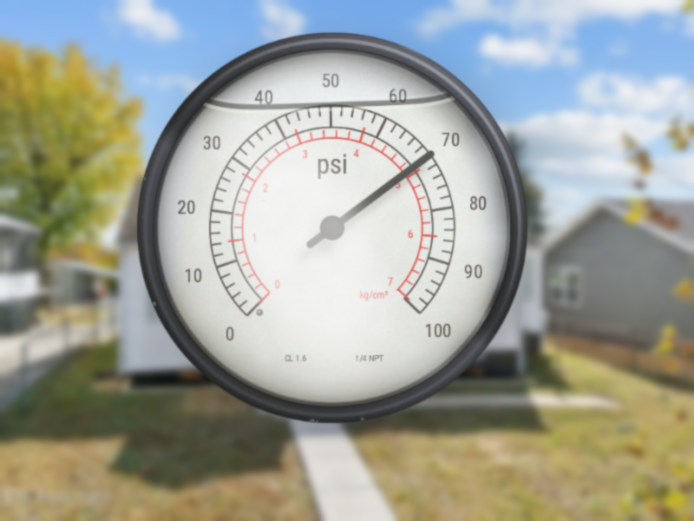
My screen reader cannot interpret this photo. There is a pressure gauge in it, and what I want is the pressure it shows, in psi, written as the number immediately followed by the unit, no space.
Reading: 70psi
